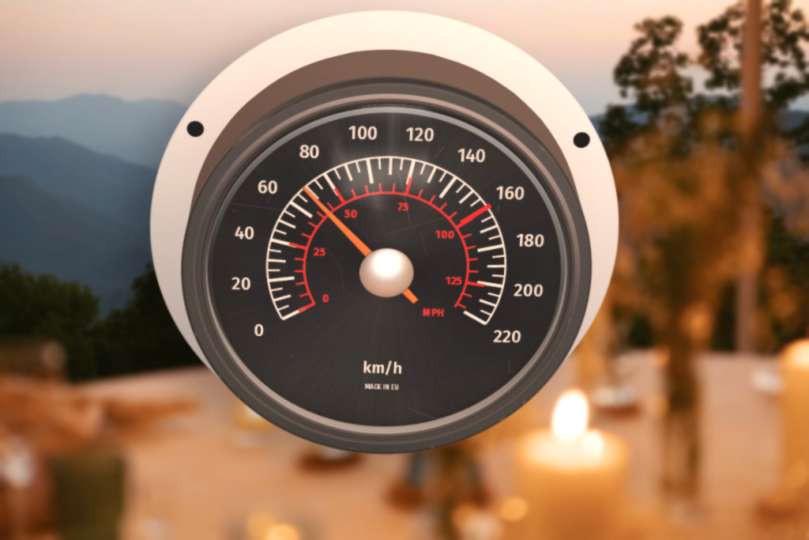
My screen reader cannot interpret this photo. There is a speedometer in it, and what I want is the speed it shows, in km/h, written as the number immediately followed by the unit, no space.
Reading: 70km/h
